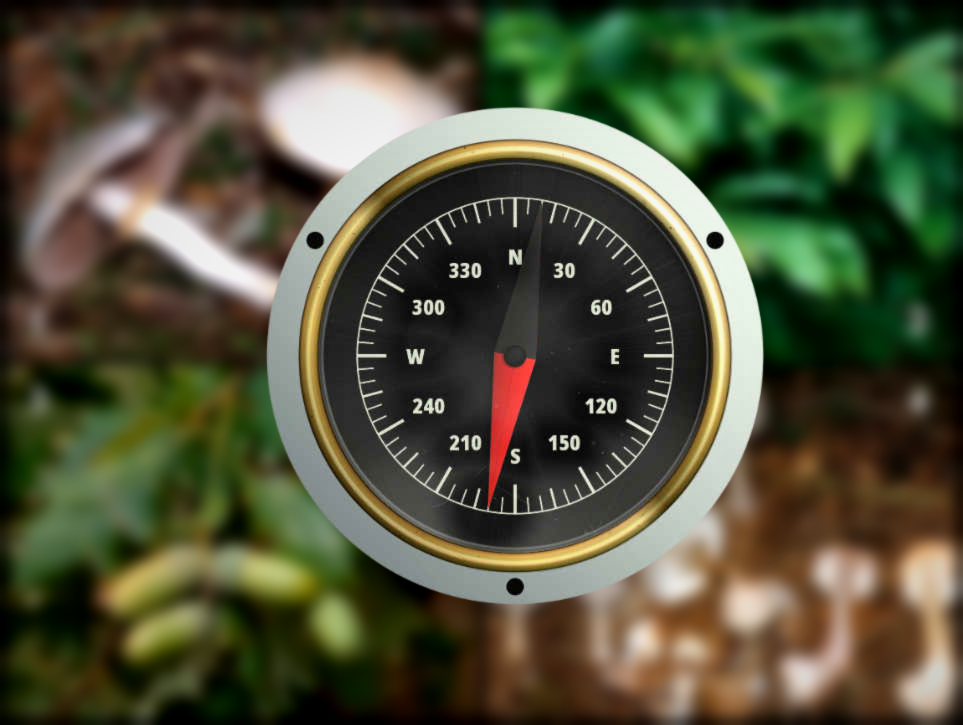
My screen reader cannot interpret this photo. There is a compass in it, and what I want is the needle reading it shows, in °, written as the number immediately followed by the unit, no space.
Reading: 190°
